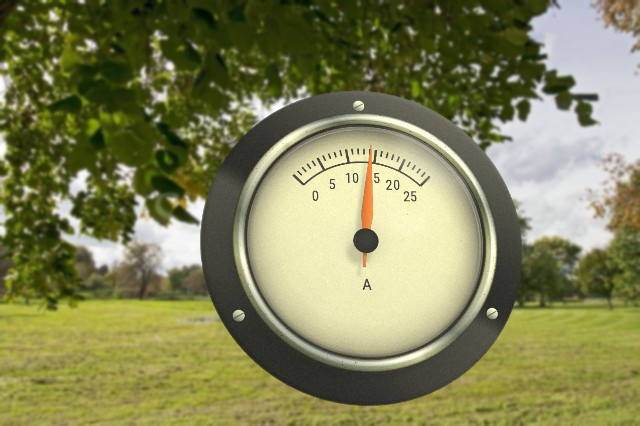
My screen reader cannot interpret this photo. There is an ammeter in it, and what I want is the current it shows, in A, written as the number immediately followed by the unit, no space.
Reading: 14A
